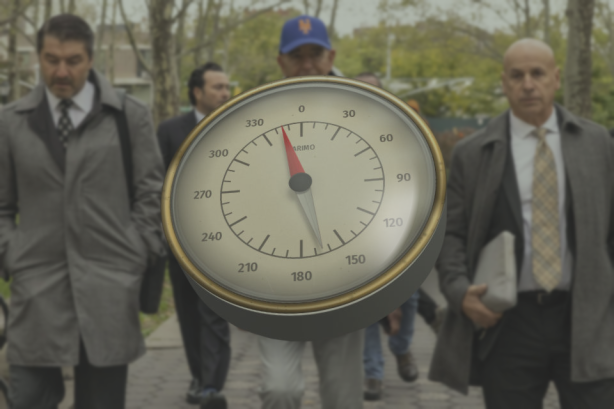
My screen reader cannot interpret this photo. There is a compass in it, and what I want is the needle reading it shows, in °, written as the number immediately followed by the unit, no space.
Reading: 345°
